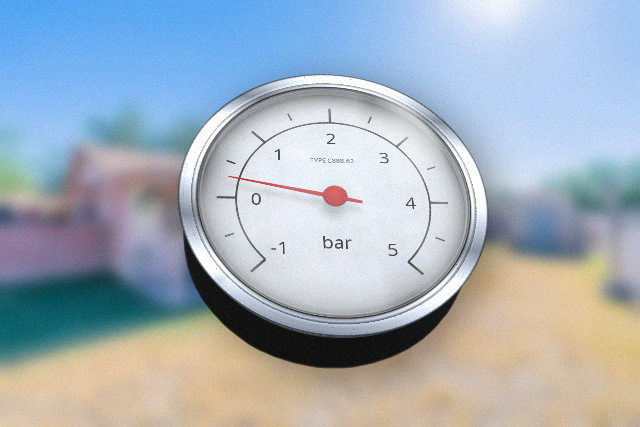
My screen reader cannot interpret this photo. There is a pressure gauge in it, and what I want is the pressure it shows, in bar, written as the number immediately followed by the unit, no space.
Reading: 0.25bar
